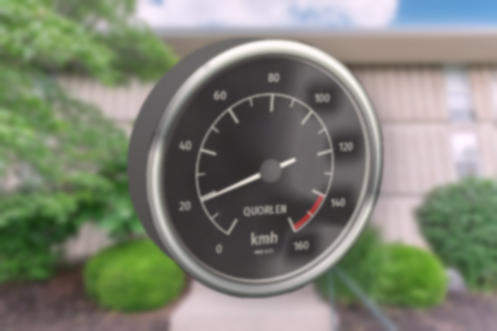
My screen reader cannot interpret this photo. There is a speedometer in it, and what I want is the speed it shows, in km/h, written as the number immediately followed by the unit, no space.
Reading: 20km/h
